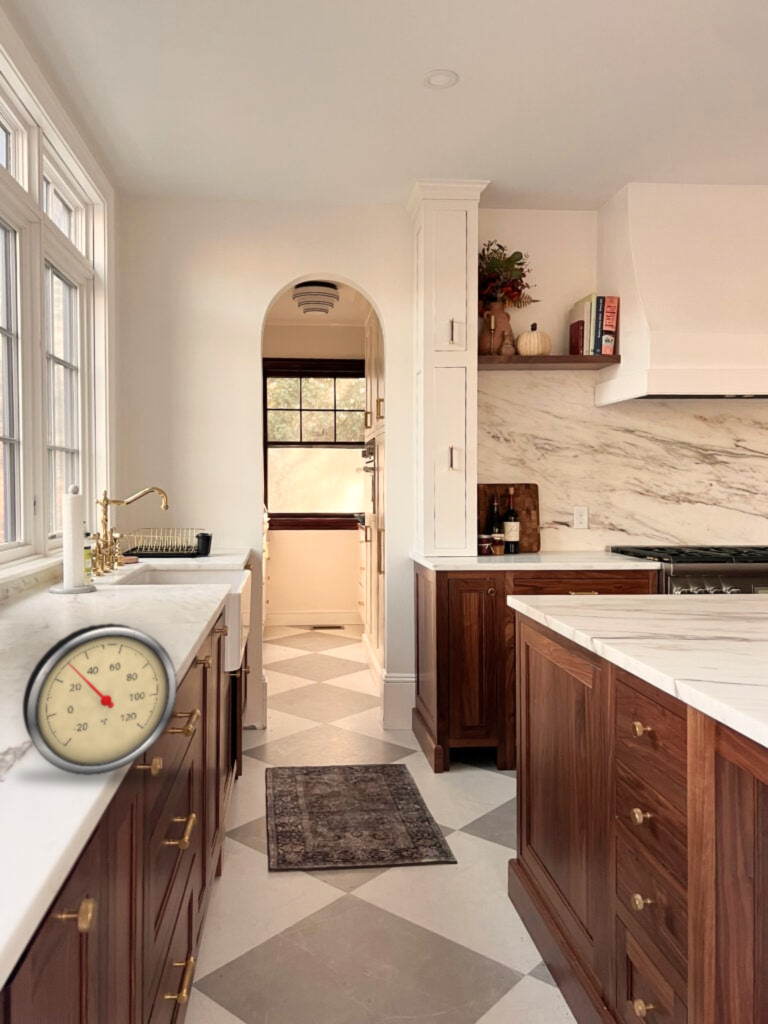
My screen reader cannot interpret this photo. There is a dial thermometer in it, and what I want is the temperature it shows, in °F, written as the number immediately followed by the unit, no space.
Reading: 30°F
